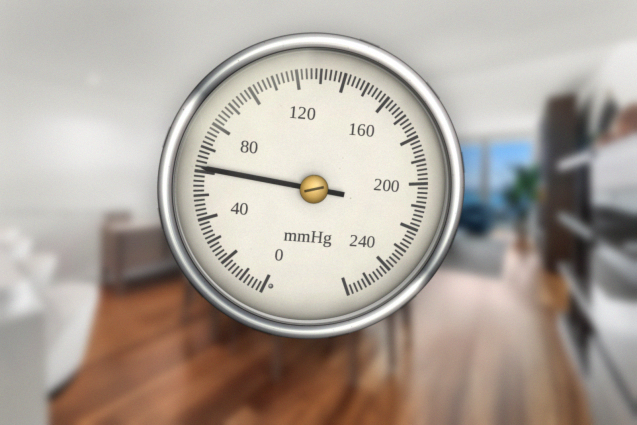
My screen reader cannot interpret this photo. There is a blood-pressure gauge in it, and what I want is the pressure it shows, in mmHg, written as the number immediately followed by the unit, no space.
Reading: 62mmHg
